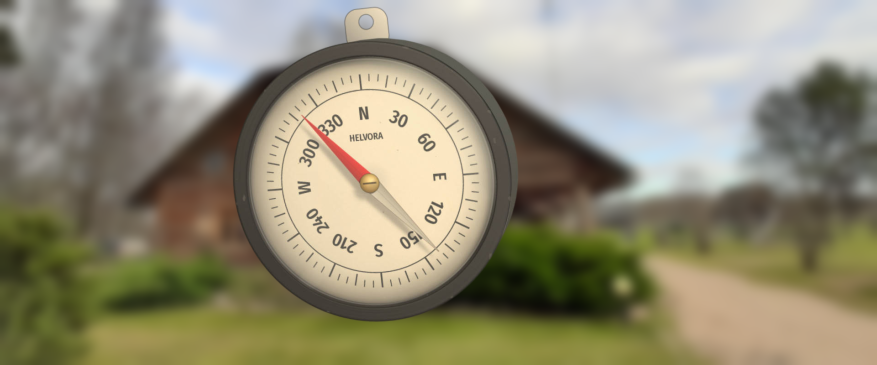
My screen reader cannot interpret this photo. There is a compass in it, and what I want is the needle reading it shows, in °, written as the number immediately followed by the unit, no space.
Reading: 320°
